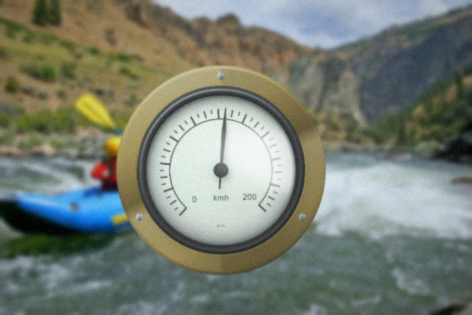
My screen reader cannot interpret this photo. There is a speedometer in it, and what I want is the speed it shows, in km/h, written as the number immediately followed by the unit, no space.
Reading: 105km/h
